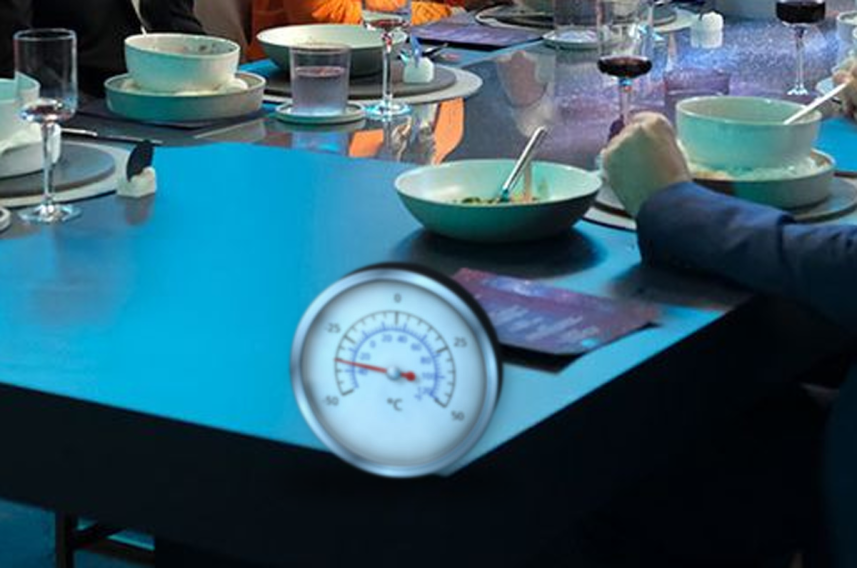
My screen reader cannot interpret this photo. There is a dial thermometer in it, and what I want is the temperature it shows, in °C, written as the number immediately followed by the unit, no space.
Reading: -35°C
